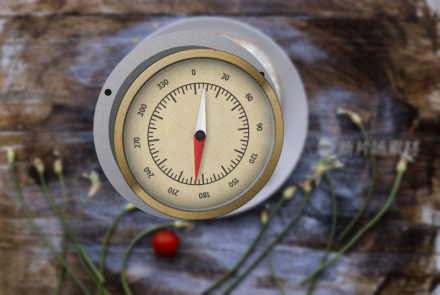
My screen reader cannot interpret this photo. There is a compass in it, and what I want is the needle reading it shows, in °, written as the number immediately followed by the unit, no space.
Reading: 190°
